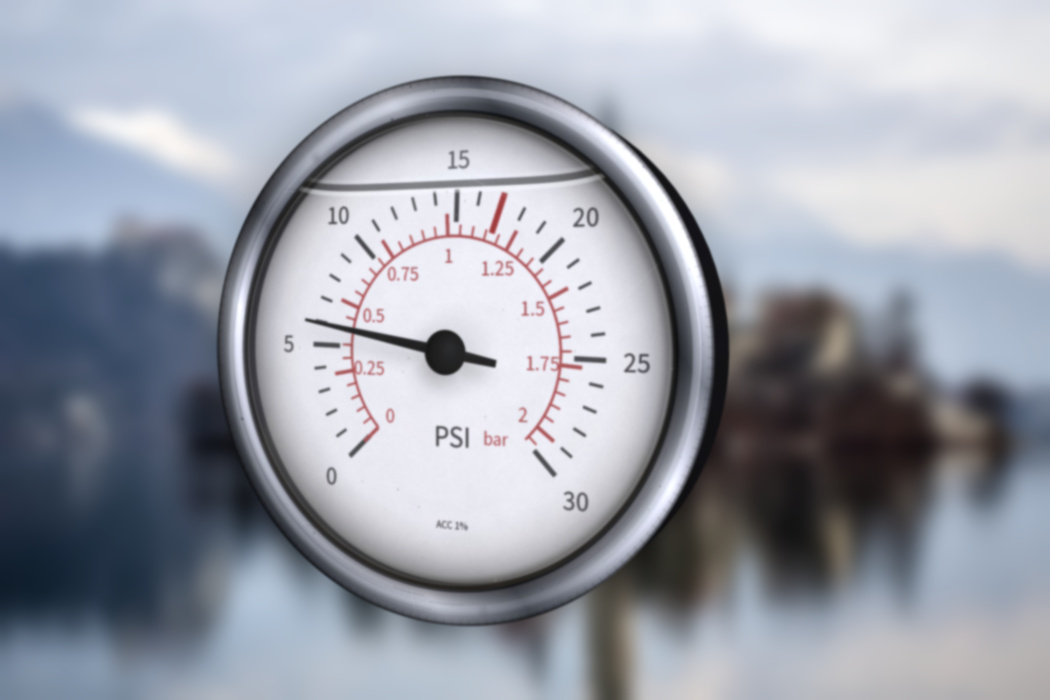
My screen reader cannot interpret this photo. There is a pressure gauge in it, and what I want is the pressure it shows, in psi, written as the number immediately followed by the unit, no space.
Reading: 6psi
